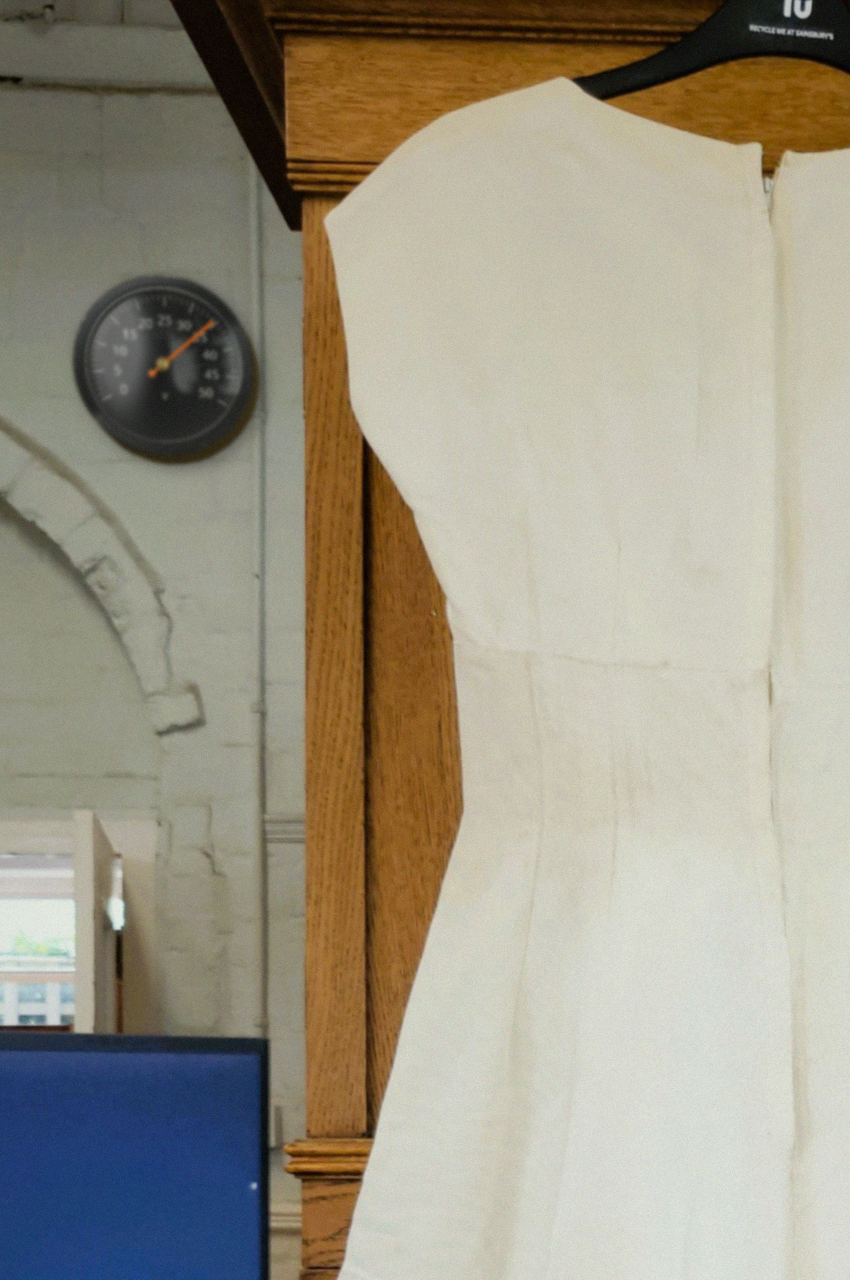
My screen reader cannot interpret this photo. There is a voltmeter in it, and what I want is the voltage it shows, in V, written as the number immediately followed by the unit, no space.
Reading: 35V
